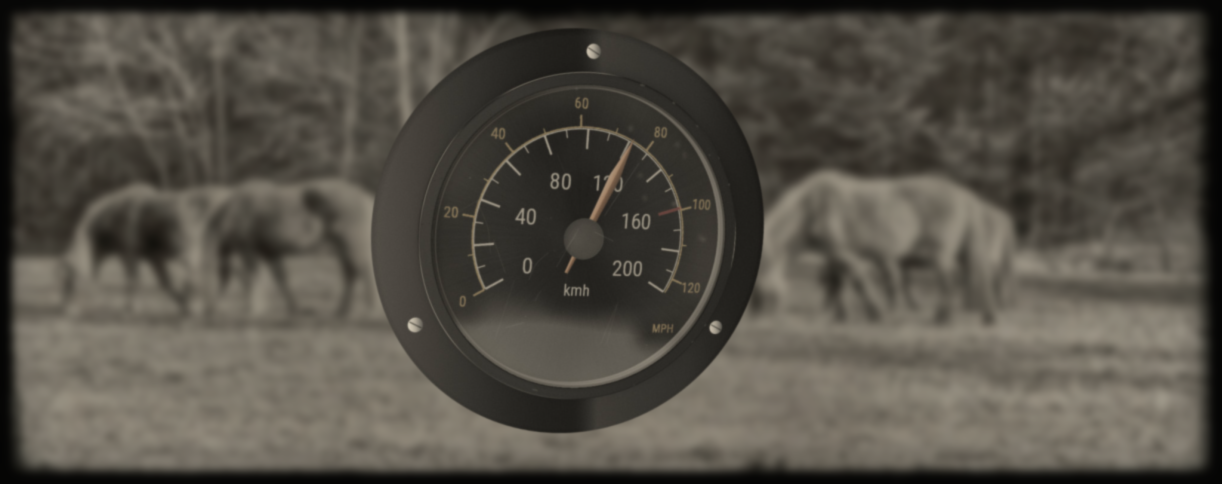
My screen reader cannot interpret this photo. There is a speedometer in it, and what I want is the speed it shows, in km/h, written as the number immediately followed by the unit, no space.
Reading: 120km/h
